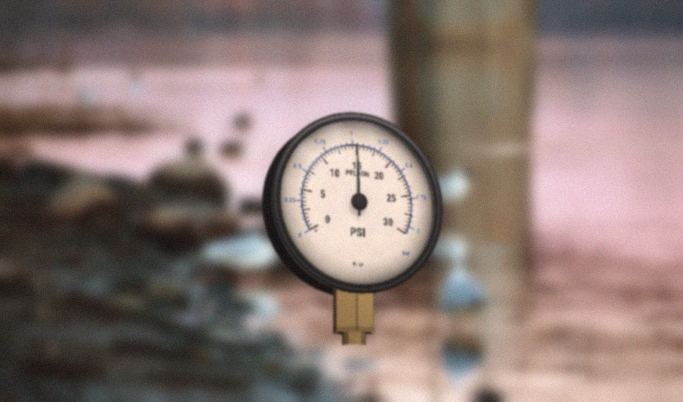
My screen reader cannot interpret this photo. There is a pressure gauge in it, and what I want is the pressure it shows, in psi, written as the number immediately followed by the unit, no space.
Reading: 15psi
